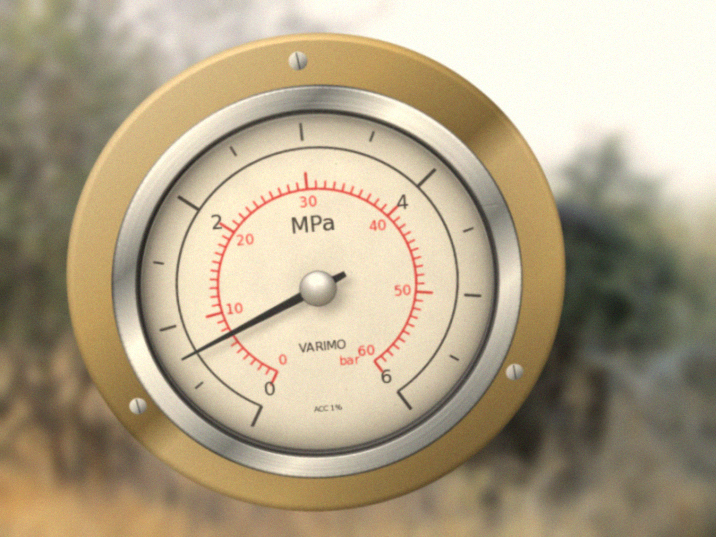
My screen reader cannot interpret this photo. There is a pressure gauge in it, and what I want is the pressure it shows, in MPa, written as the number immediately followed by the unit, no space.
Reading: 0.75MPa
